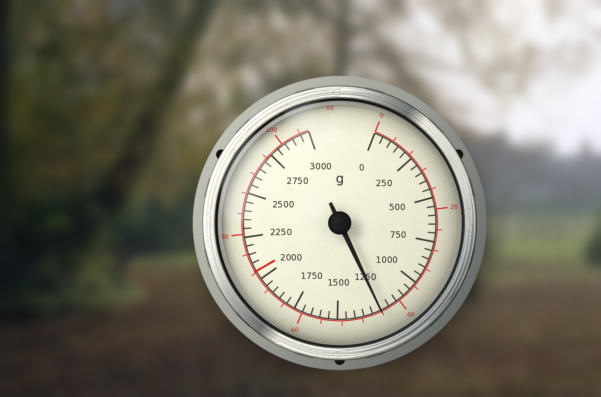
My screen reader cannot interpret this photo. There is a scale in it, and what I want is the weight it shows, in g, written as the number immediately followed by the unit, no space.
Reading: 1250g
